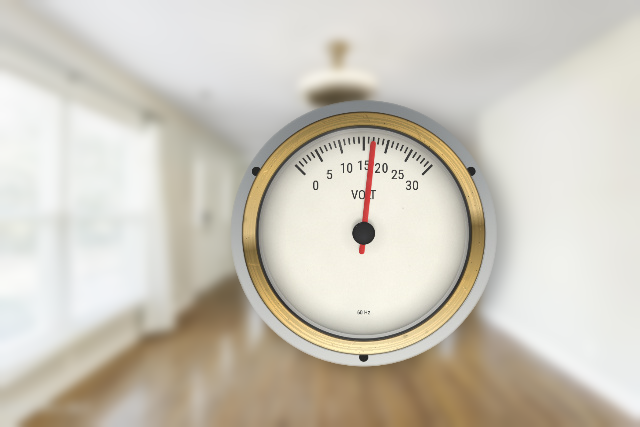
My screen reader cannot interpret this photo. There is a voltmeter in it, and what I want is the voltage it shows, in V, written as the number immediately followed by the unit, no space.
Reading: 17V
